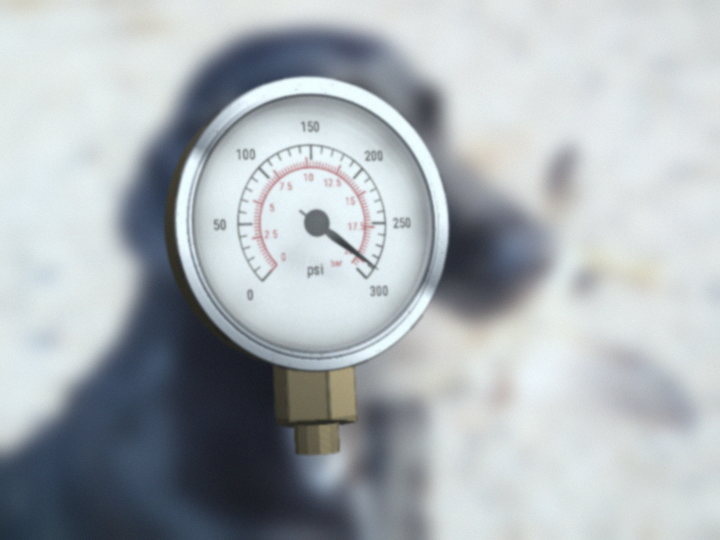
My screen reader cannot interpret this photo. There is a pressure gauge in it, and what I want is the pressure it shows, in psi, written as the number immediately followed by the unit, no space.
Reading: 290psi
